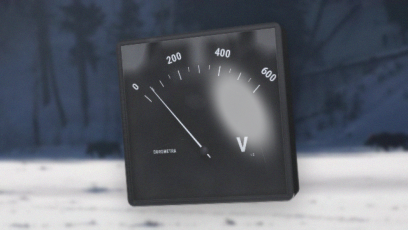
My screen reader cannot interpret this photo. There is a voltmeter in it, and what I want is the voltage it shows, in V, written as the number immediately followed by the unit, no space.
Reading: 50V
